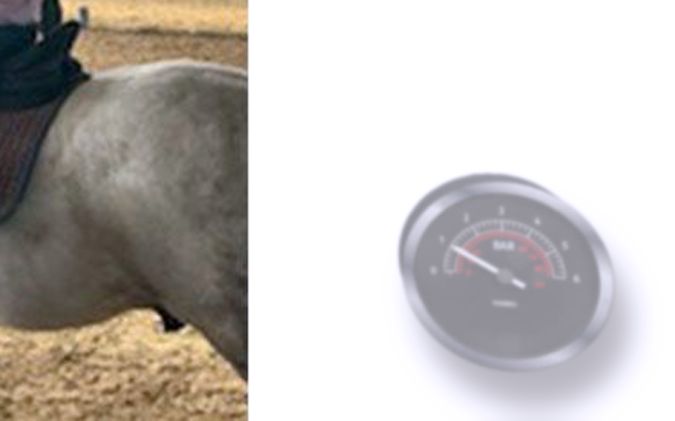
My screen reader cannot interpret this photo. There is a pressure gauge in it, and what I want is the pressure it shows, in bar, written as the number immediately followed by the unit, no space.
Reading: 1bar
